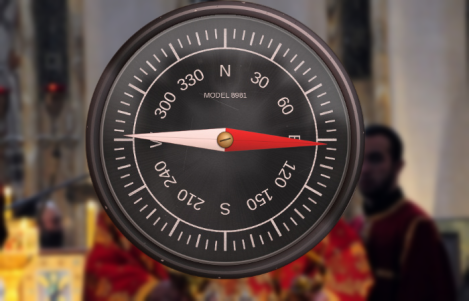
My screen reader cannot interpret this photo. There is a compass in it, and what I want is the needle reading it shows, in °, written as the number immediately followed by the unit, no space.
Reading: 92.5°
